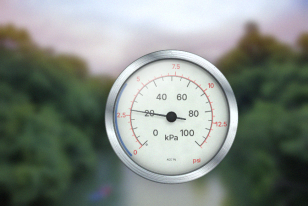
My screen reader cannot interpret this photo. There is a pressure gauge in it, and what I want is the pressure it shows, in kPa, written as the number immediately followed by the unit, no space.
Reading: 20kPa
